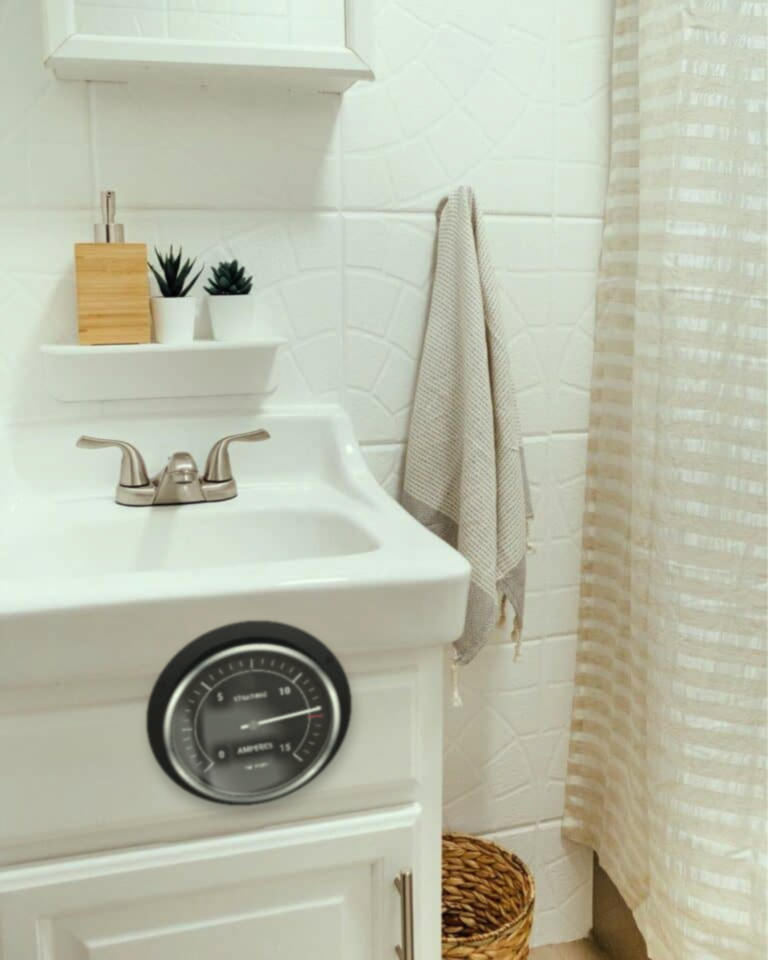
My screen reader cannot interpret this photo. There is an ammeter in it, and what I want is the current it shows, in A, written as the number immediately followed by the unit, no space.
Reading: 12A
